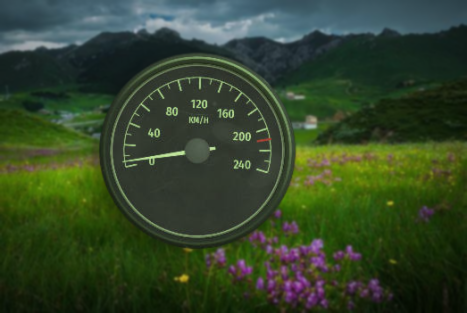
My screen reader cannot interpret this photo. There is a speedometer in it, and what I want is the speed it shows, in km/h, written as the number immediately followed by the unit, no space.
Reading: 5km/h
